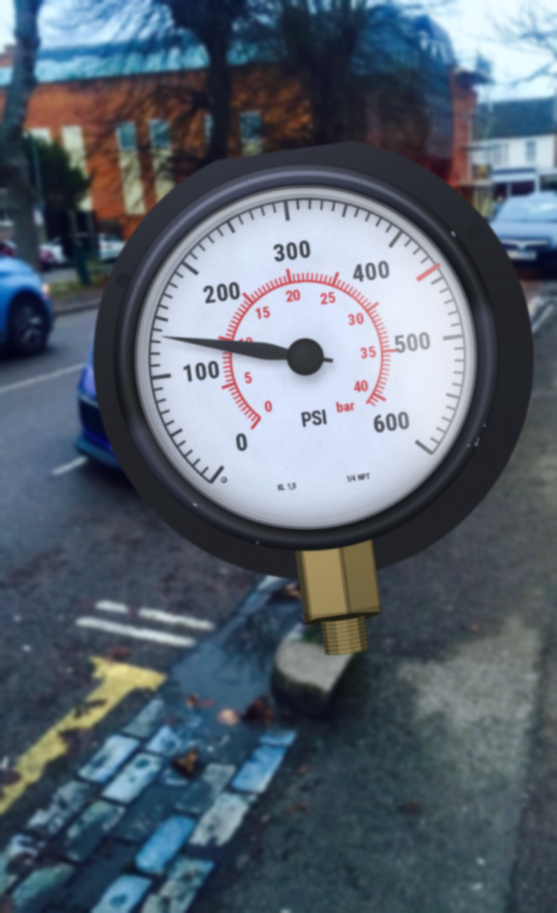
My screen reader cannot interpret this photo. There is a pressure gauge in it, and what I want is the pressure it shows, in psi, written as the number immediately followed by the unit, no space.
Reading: 135psi
